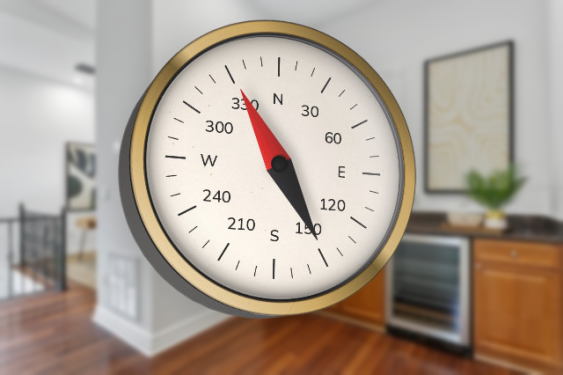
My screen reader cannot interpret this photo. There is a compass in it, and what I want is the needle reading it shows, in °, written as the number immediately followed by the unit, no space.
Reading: 330°
